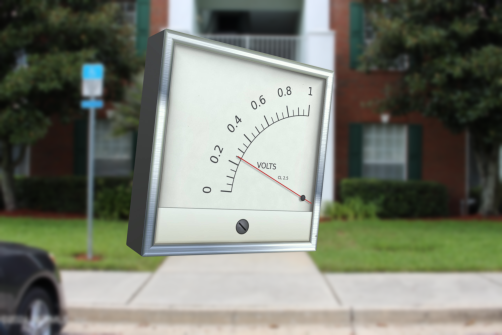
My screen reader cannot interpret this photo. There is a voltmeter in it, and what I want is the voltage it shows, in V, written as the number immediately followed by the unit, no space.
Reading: 0.25V
